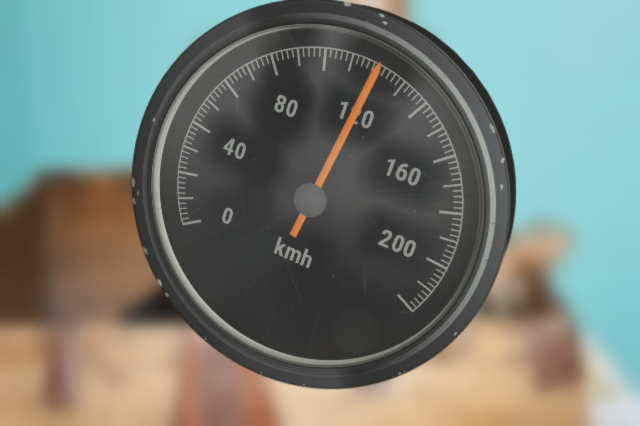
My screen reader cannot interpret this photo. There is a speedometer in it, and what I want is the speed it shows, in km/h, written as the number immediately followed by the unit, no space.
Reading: 120km/h
